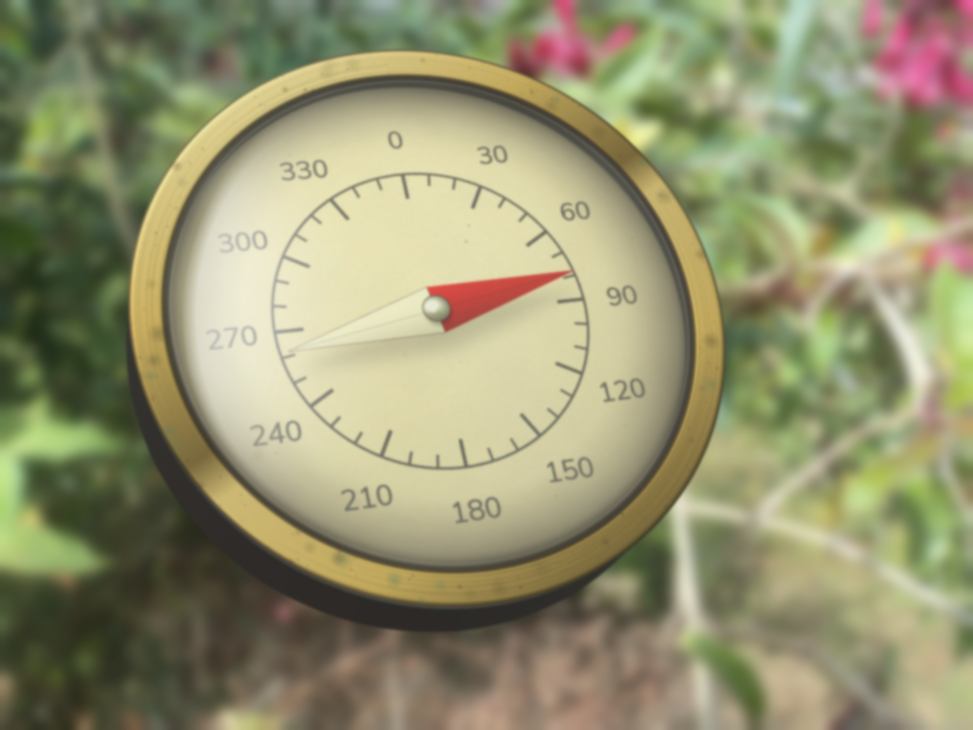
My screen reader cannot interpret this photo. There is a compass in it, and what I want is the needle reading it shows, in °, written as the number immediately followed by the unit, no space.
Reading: 80°
